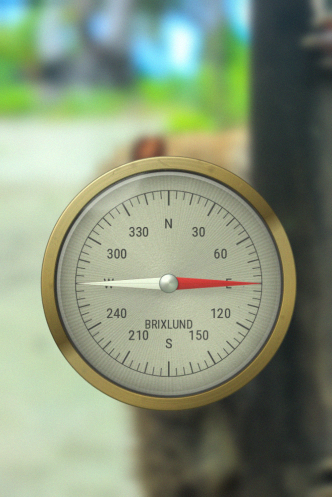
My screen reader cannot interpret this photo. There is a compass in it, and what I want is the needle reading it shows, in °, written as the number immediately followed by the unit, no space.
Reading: 90°
